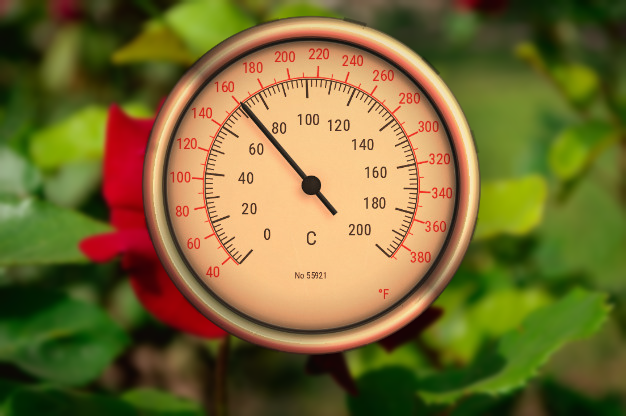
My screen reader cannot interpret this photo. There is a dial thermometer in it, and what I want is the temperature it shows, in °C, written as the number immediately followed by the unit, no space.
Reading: 72°C
